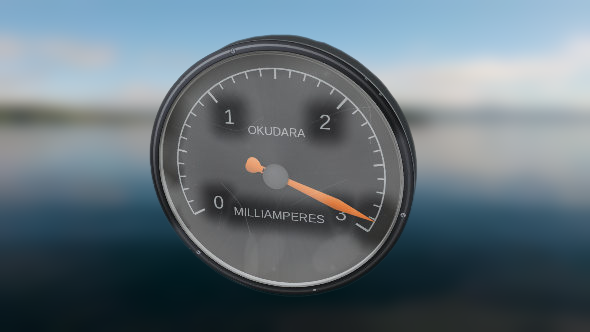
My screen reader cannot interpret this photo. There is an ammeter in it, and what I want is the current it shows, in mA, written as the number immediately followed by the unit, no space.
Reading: 2.9mA
